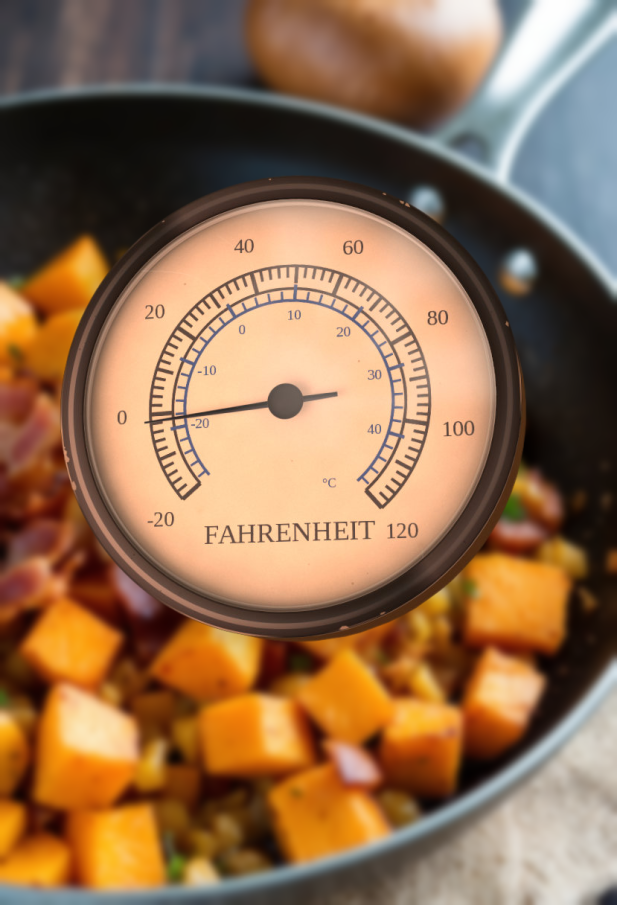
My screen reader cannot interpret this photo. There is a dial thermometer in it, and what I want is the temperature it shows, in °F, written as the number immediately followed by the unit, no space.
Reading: -2°F
